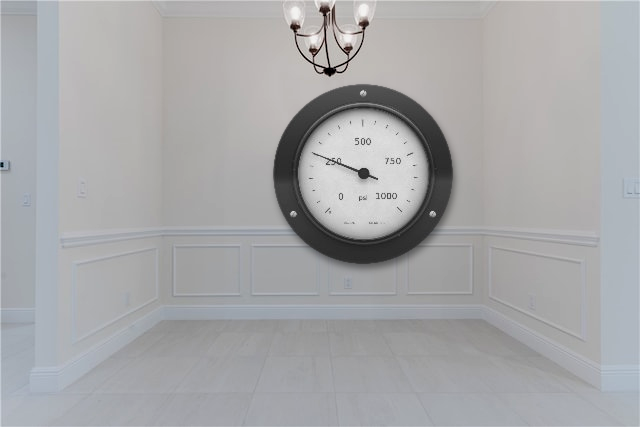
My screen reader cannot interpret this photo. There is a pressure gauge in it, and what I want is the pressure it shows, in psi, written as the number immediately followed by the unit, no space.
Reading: 250psi
